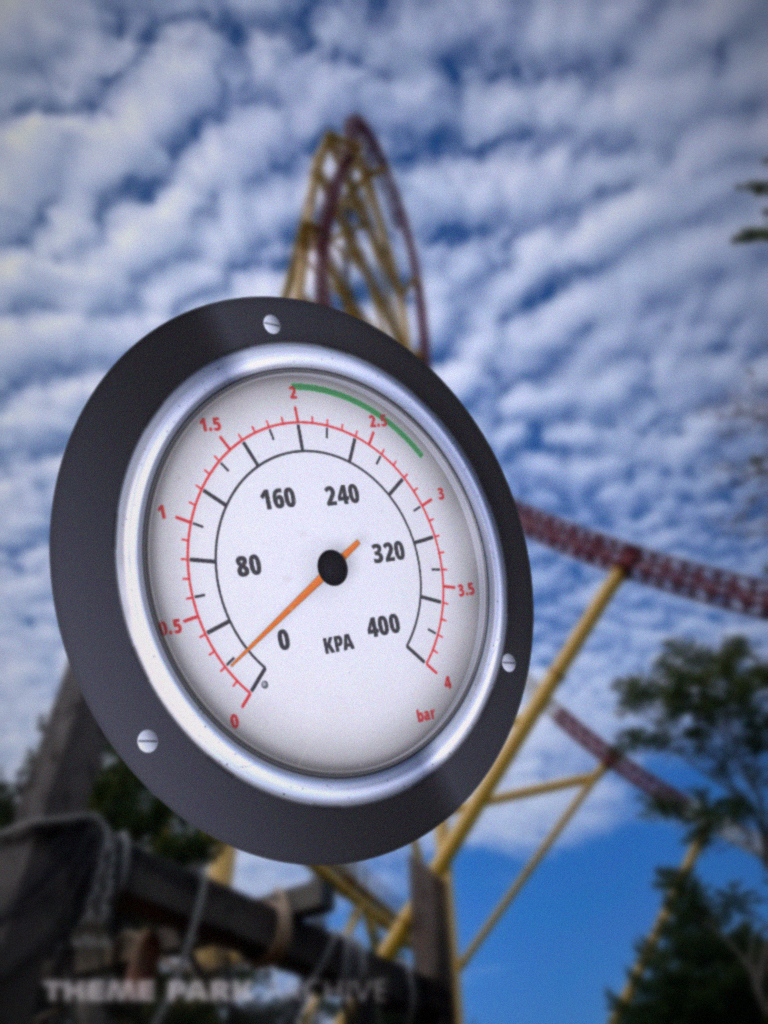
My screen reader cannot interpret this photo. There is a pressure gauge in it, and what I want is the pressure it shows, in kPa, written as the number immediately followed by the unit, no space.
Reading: 20kPa
